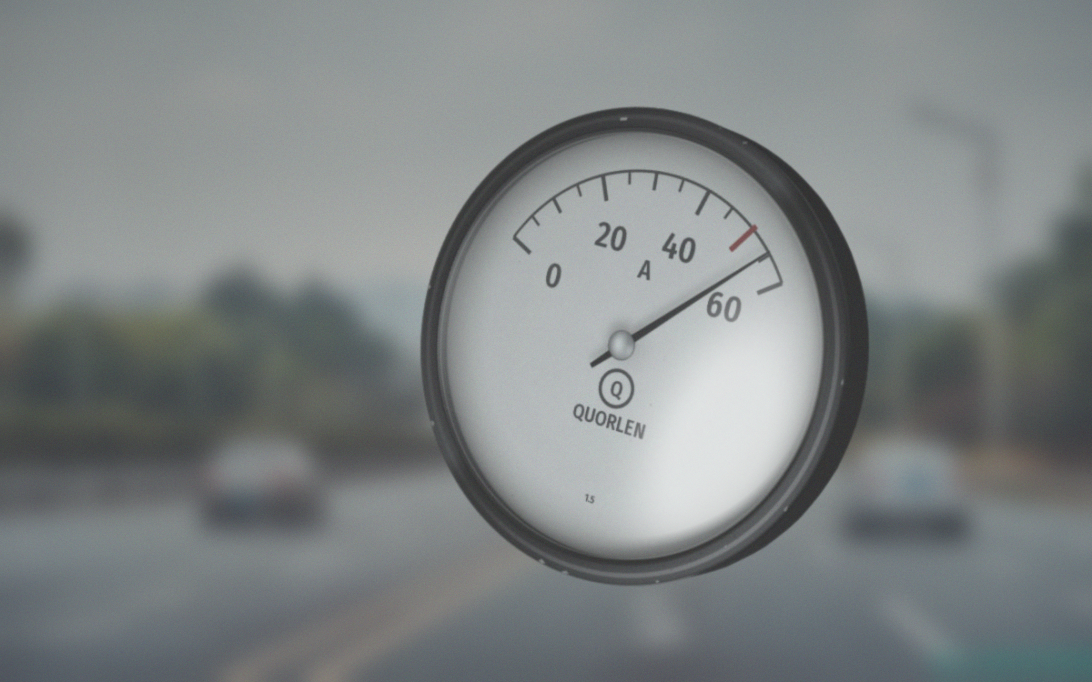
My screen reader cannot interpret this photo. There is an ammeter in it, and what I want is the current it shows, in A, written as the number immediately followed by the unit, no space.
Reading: 55A
